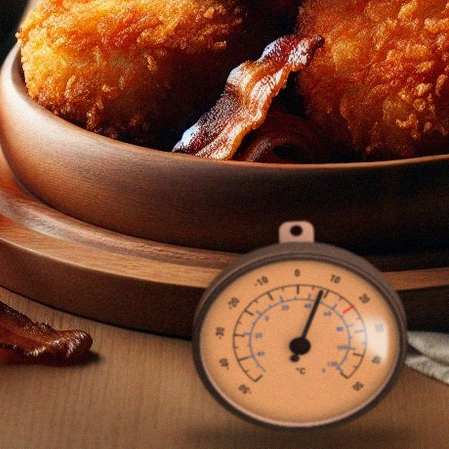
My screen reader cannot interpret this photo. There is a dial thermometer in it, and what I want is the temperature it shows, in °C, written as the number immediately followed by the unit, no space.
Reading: 7.5°C
